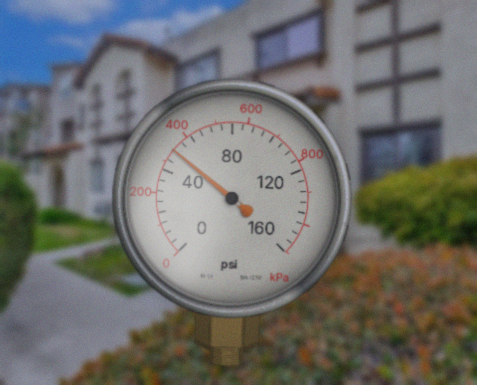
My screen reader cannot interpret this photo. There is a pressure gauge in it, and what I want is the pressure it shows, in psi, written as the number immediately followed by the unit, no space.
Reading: 50psi
